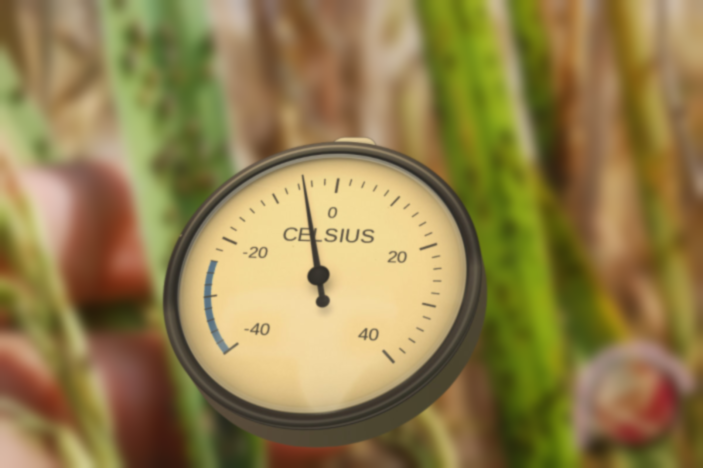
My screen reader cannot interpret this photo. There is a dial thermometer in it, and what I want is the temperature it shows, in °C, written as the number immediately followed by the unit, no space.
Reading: -5°C
